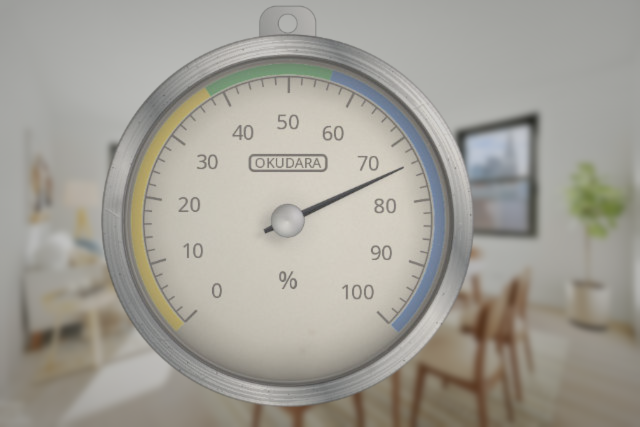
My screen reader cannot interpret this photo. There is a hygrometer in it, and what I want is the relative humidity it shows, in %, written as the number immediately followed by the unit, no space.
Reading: 74%
